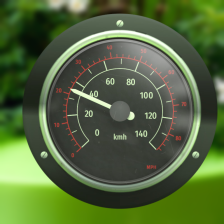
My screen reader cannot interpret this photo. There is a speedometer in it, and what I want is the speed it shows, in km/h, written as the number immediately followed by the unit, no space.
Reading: 35km/h
